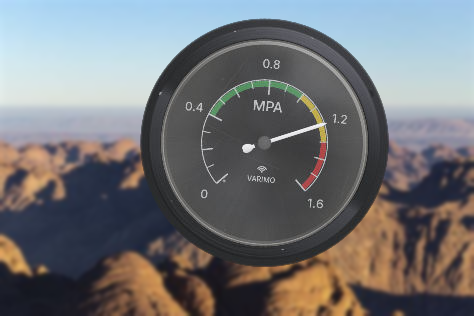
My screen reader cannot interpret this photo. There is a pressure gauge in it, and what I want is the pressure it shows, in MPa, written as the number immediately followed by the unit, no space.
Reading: 1.2MPa
